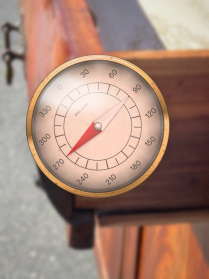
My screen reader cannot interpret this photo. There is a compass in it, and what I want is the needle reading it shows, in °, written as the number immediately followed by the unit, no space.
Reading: 270°
